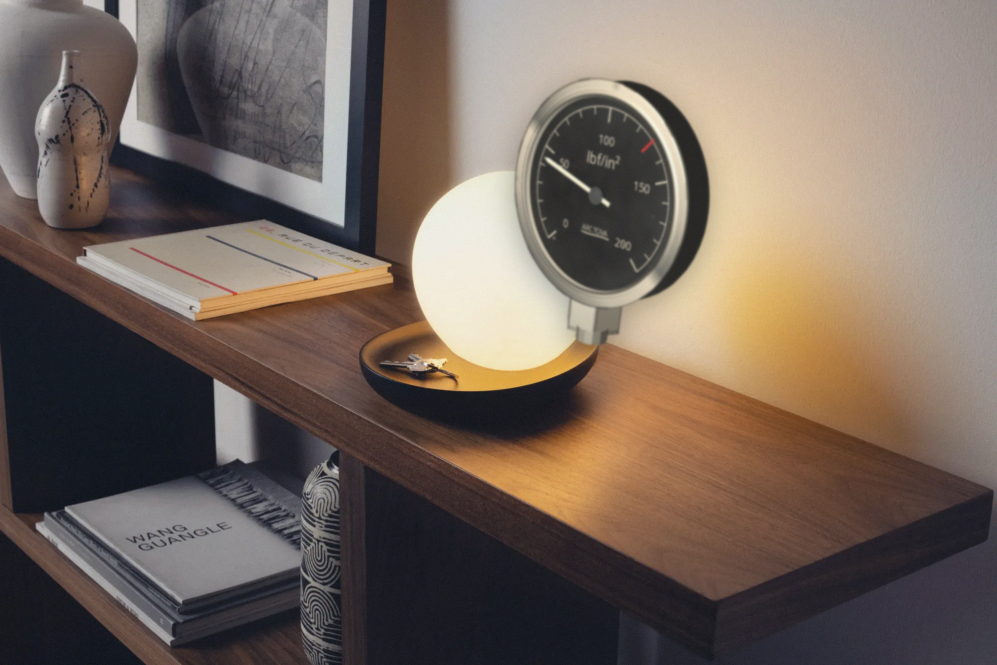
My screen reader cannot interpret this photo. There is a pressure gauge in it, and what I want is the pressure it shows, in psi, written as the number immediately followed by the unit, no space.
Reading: 45psi
